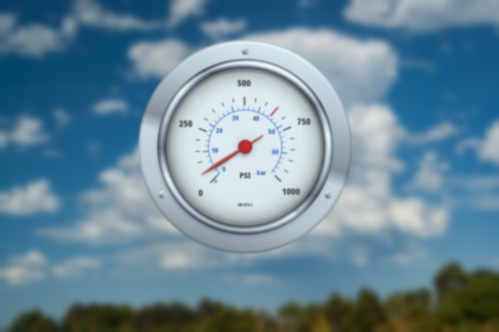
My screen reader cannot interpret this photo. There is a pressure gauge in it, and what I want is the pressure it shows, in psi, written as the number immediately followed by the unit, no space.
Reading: 50psi
